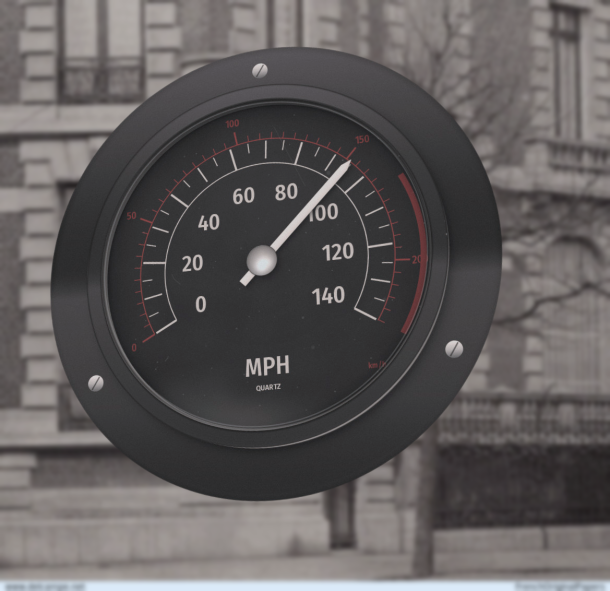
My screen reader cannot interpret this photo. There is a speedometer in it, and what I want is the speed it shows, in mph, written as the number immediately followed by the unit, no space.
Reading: 95mph
